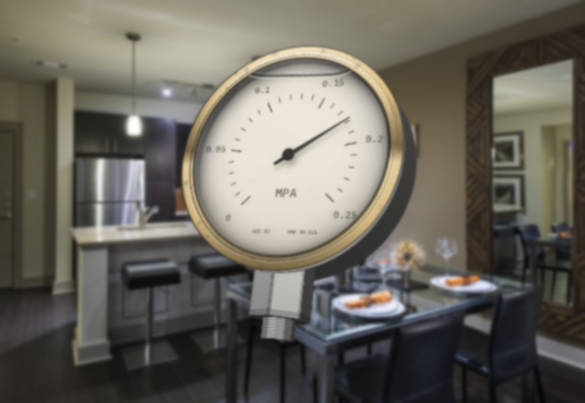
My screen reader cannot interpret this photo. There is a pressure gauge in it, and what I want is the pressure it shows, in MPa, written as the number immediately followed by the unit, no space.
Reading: 0.18MPa
